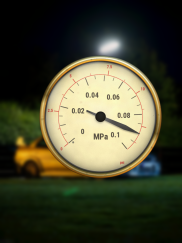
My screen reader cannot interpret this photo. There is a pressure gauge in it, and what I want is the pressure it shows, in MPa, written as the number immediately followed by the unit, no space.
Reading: 0.09MPa
